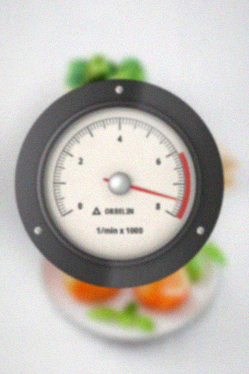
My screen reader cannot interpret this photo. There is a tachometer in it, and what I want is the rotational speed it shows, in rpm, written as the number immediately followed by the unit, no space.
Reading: 7500rpm
